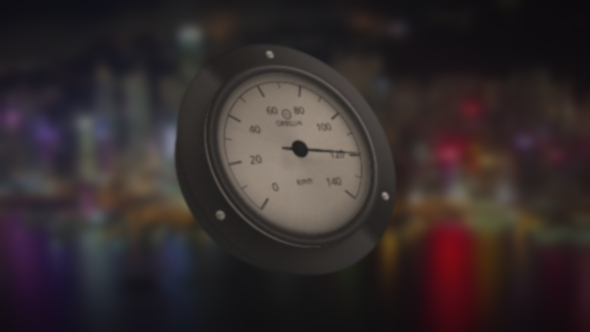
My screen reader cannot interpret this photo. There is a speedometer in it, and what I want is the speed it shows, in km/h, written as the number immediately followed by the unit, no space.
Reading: 120km/h
